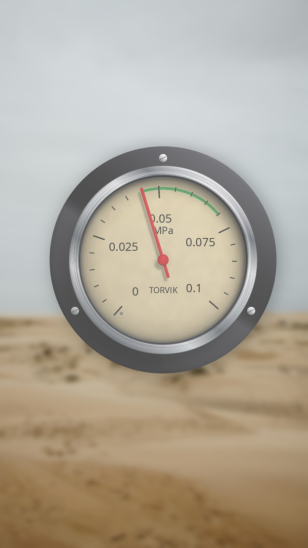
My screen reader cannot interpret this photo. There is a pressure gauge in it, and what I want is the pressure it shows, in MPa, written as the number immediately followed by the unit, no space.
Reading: 0.045MPa
